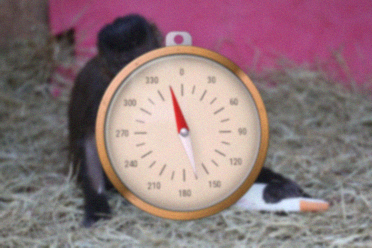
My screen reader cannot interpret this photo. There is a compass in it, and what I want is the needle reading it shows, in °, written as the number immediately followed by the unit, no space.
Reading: 345°
